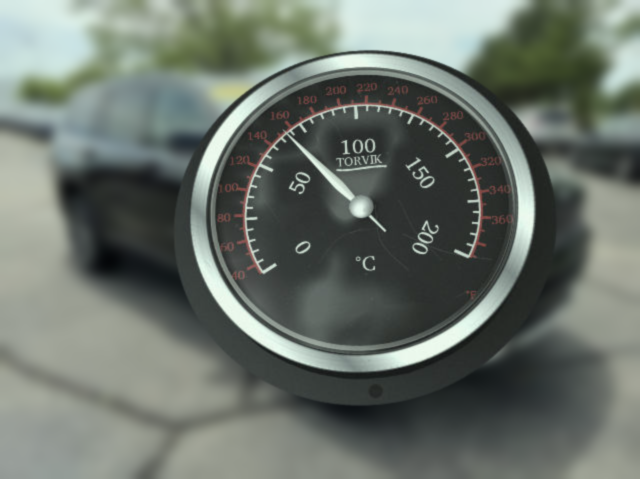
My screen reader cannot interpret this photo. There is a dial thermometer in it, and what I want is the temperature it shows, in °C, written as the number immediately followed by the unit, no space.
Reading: 67.5°C
